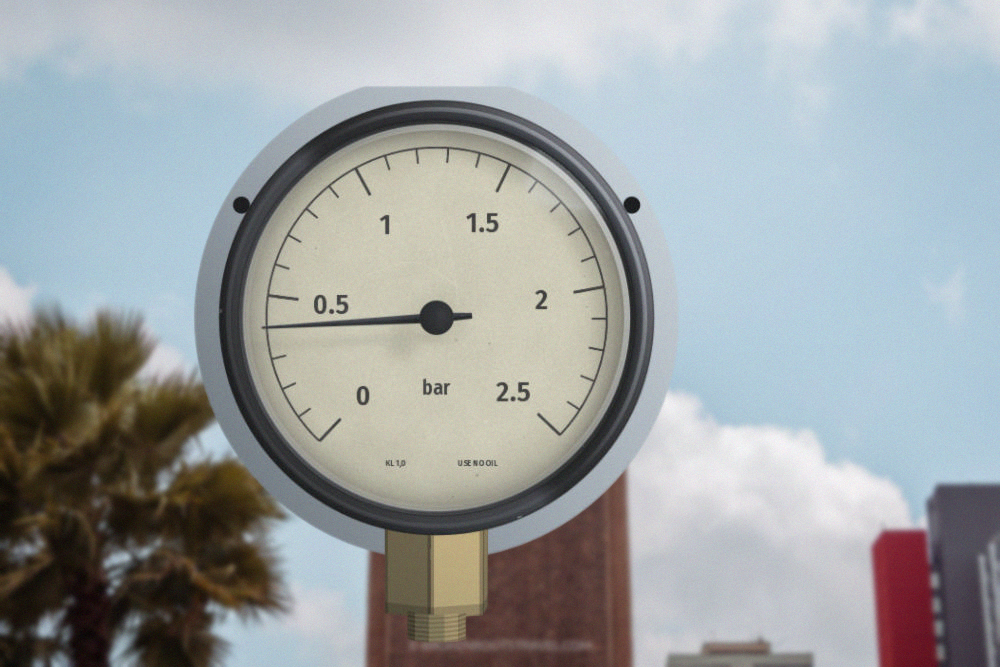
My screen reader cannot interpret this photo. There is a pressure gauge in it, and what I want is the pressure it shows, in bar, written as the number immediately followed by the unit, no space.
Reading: 0.4bar
